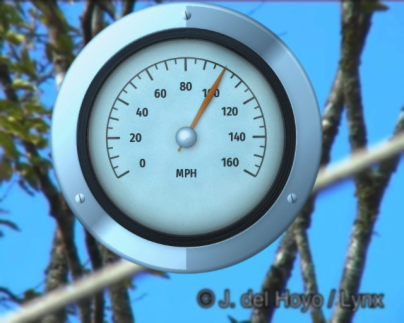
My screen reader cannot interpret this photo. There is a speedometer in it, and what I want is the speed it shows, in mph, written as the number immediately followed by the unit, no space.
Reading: 100mph
